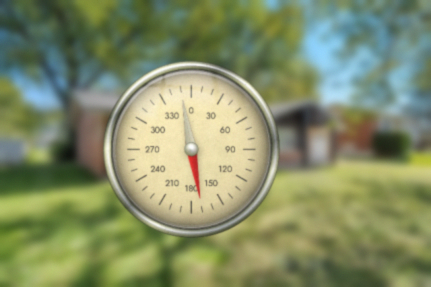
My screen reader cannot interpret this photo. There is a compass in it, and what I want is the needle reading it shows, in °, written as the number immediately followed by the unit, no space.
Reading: 170°
